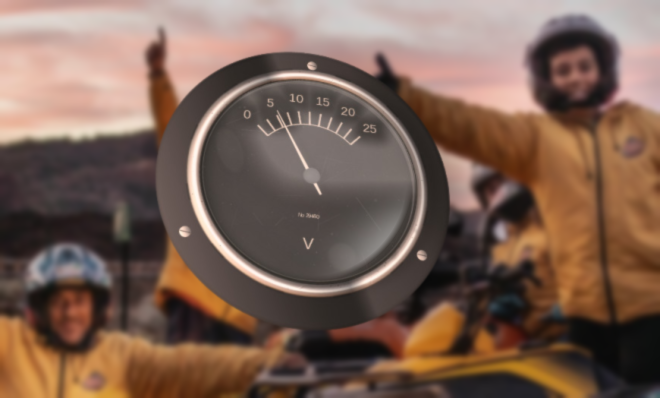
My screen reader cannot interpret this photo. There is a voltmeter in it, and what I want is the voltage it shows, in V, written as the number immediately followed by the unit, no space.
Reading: 5V
